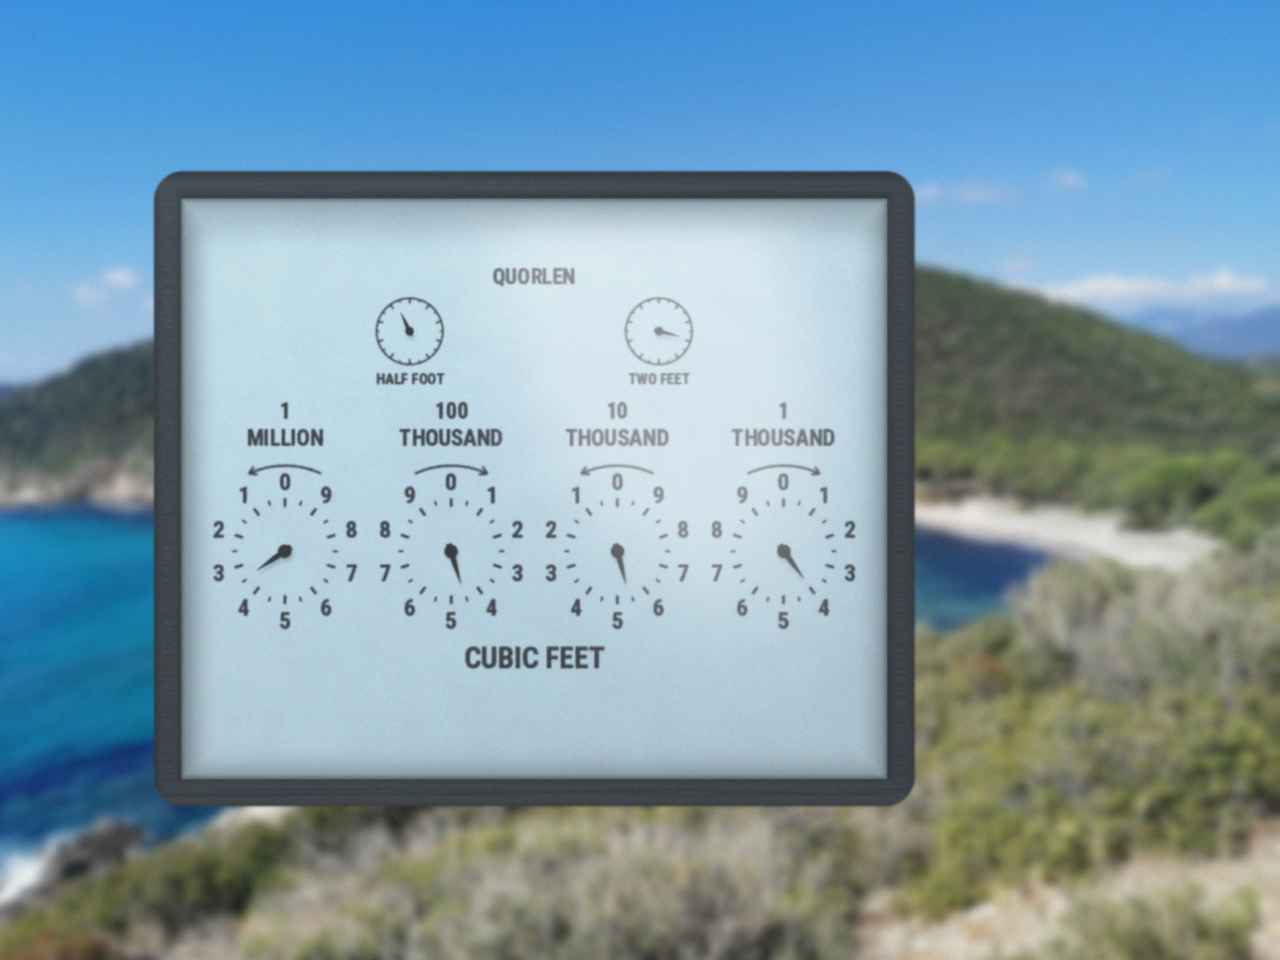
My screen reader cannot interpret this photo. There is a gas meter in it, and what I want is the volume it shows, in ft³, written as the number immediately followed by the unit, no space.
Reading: 345400ft³
